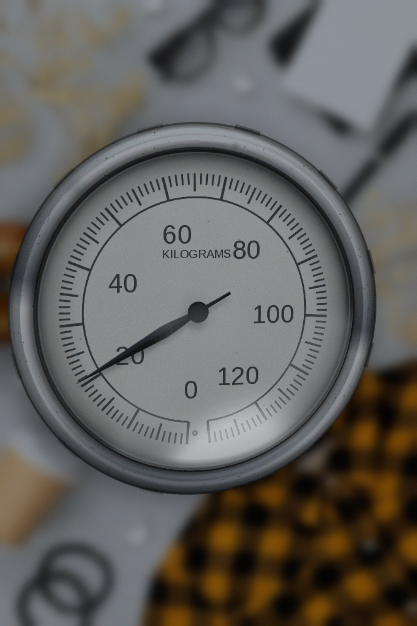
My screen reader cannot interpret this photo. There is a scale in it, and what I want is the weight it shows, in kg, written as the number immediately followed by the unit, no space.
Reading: 21kg
